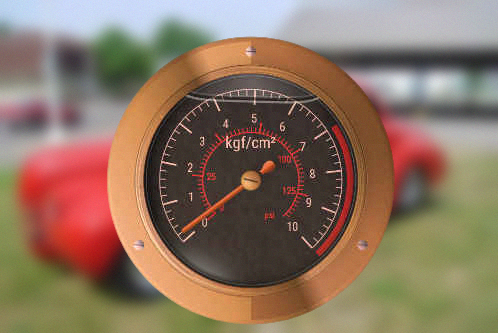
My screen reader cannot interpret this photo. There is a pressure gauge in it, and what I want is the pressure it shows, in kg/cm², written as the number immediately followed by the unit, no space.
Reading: 0.2kg/cm²
